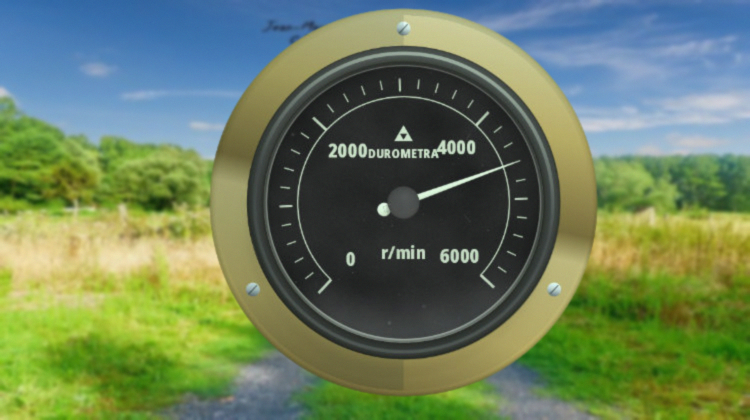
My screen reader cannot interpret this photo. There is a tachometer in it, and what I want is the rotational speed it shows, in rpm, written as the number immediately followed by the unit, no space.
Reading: 4600rpm
